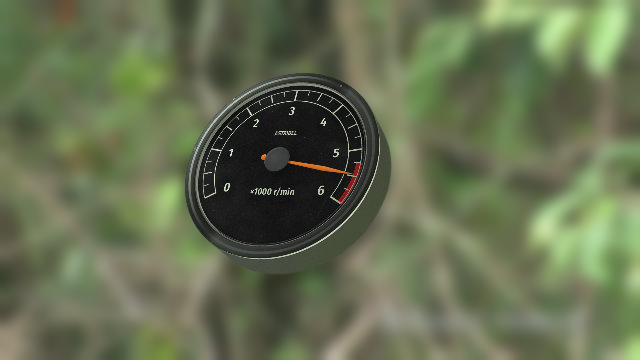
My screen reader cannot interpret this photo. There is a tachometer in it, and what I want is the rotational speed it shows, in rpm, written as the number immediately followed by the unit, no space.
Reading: 5500rpm
